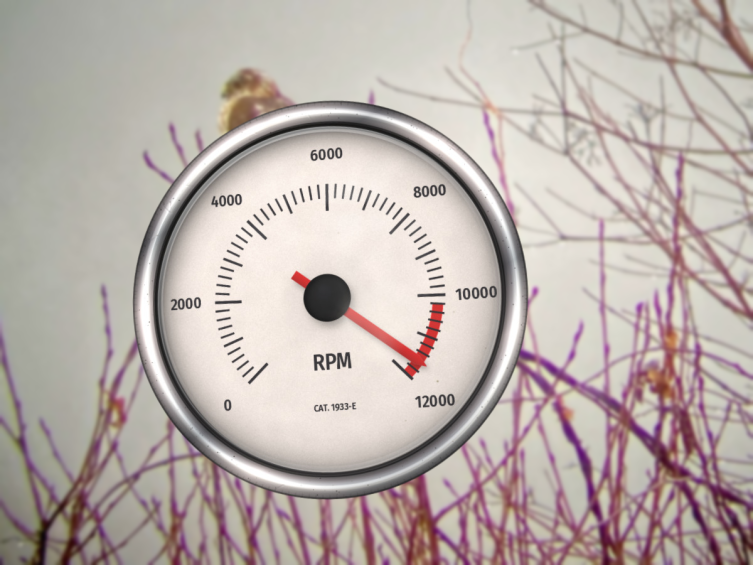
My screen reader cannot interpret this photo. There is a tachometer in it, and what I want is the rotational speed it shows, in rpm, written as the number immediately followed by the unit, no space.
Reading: 11600rpm
